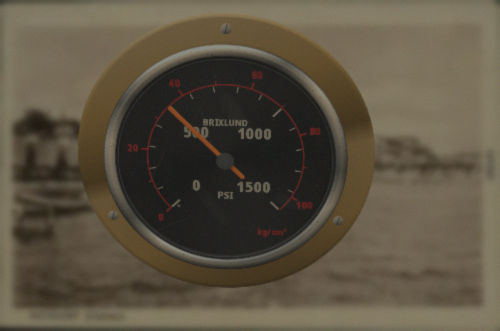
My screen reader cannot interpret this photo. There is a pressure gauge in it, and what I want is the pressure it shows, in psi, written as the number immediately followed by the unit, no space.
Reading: 500psi
